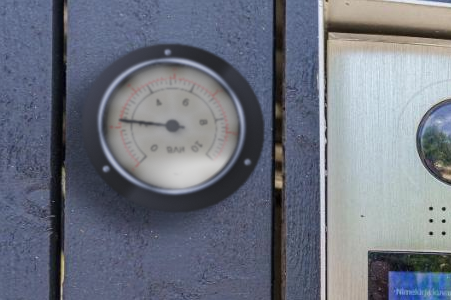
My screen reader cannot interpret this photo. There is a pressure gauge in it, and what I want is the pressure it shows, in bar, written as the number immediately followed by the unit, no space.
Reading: 2bar
